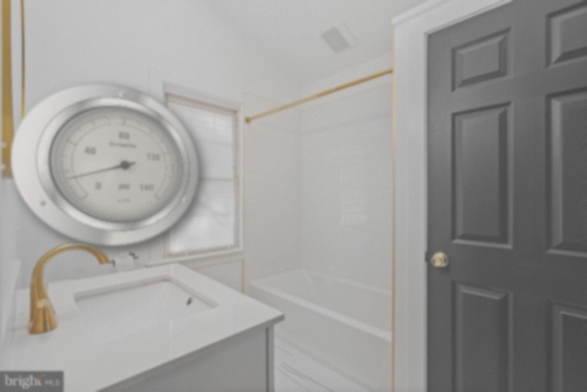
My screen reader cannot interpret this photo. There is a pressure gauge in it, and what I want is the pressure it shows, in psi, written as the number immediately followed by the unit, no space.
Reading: 15psi
